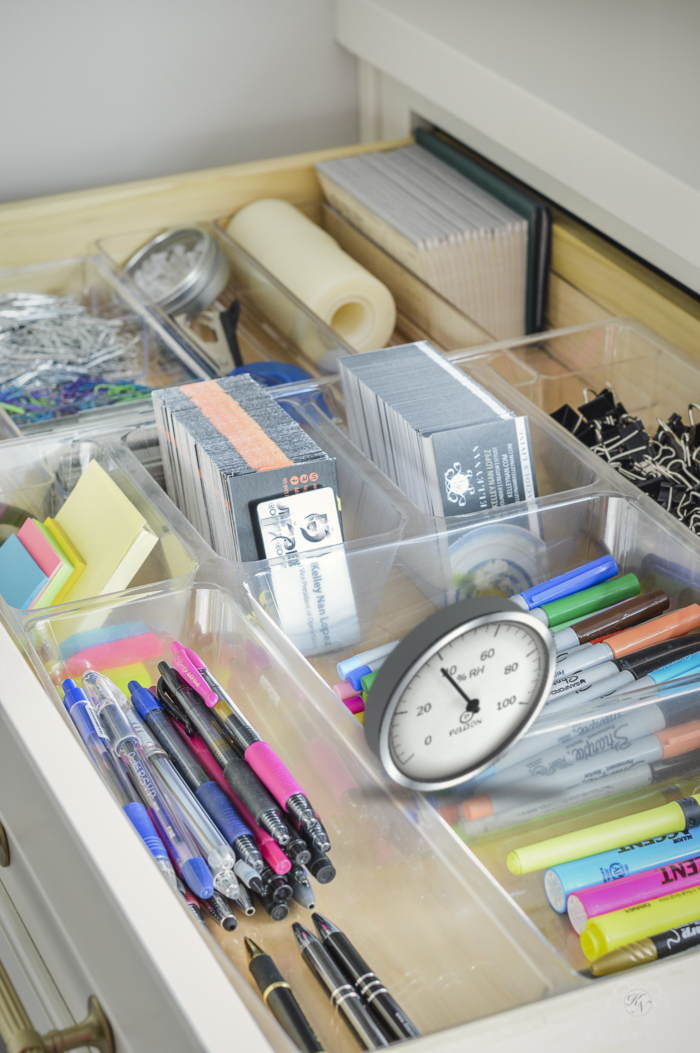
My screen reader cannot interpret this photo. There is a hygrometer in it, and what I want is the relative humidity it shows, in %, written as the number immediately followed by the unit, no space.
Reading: 38%
